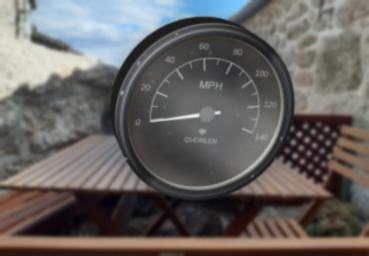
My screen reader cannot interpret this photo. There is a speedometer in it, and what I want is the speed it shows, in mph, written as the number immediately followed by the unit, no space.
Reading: 0mph
